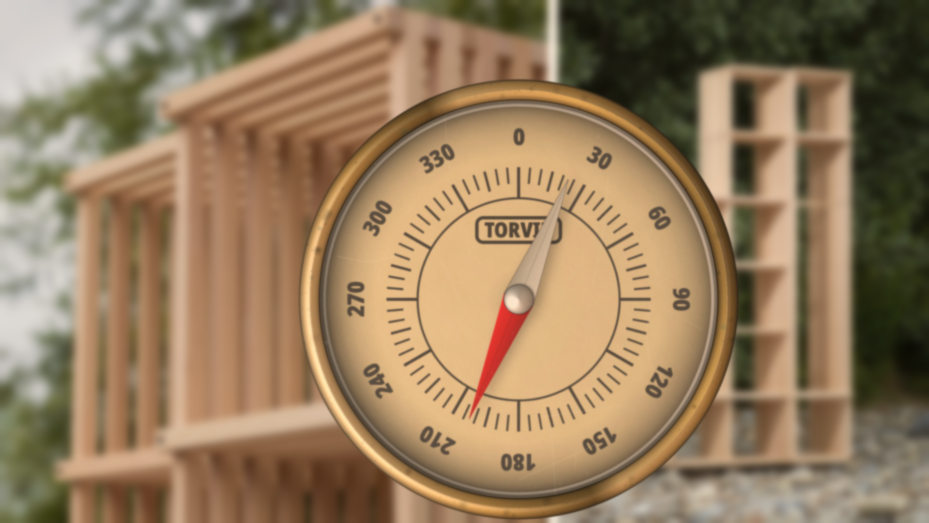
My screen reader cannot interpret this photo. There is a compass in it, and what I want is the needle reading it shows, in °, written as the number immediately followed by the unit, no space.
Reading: 202.5°
